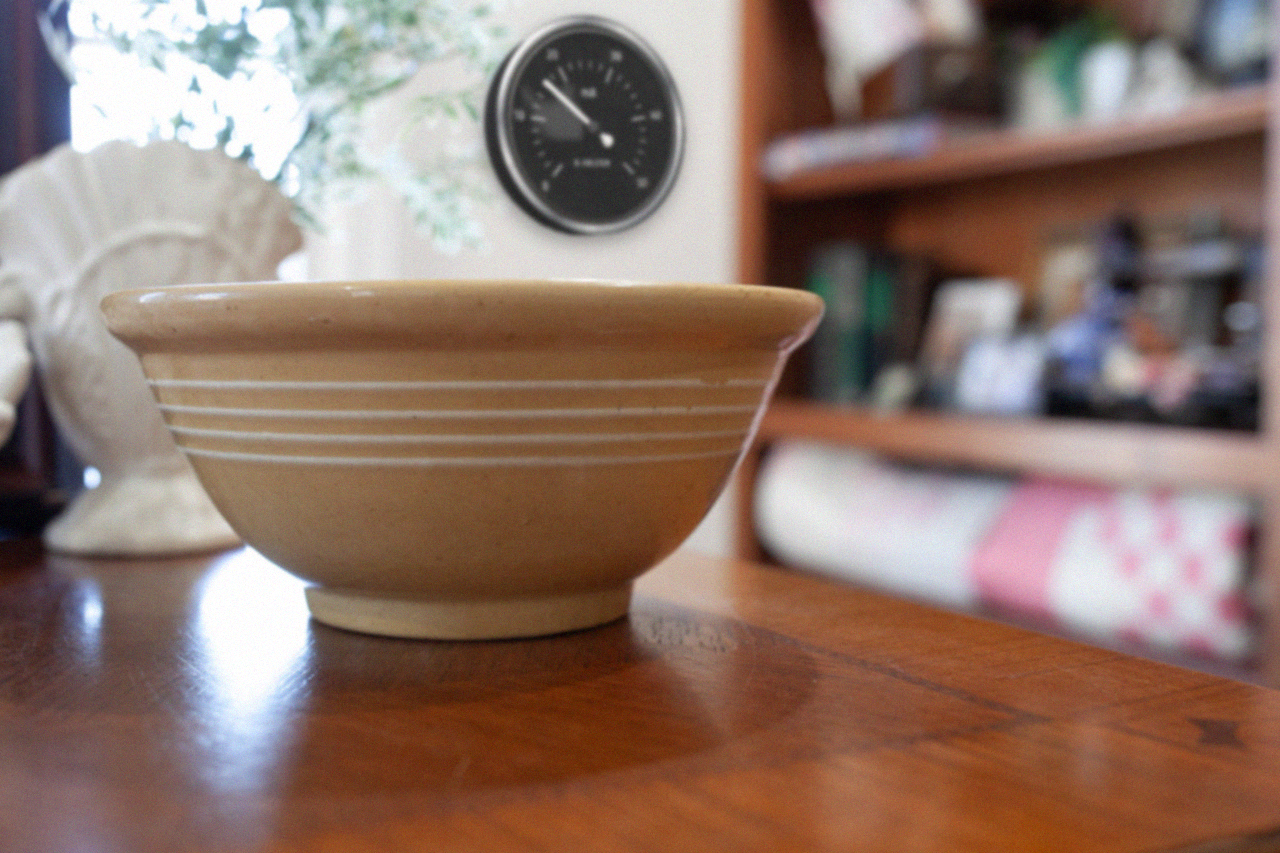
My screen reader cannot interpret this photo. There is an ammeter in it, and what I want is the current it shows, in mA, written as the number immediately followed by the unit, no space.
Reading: 16mA
